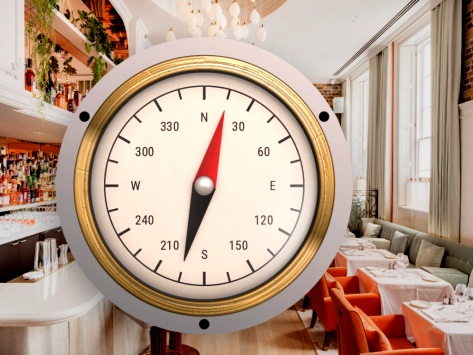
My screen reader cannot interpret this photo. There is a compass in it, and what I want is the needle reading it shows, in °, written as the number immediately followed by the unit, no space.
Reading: 15°
